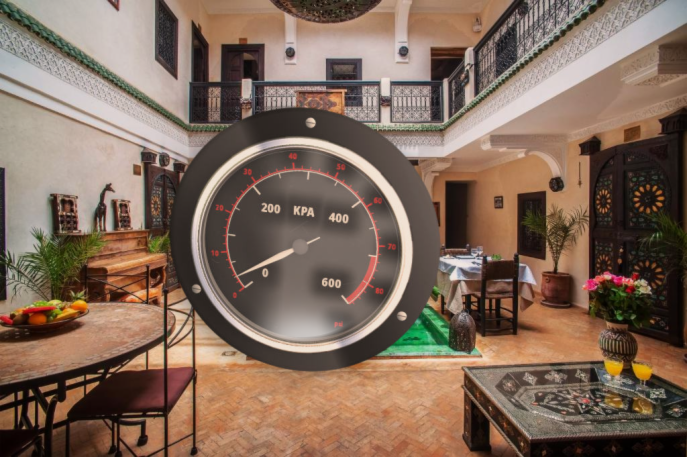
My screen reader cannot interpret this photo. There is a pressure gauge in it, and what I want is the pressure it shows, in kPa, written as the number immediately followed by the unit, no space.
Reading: 25kPa
